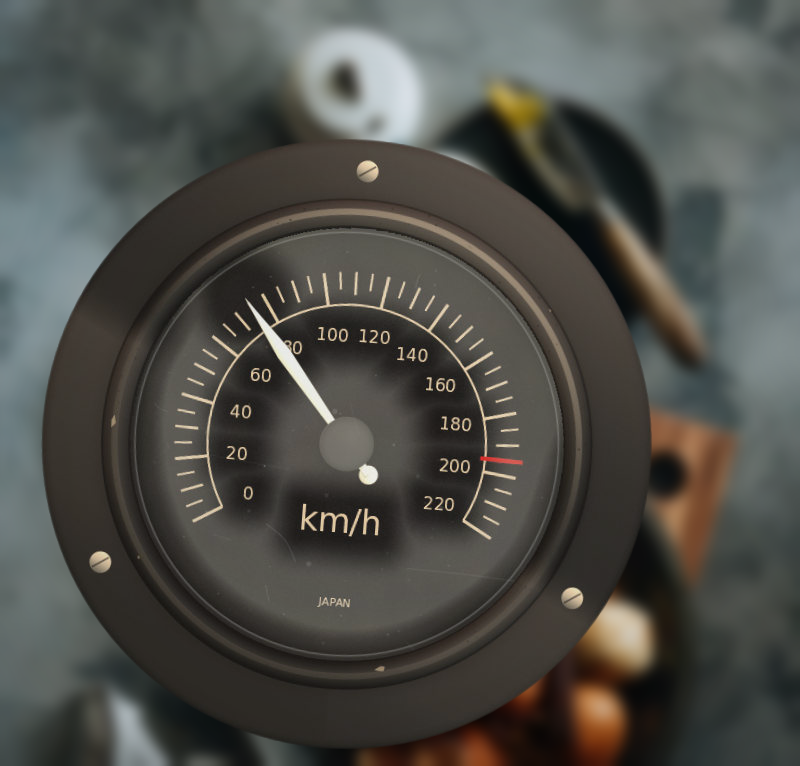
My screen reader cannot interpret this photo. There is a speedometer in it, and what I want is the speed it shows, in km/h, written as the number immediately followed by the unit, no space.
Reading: 75km/h
